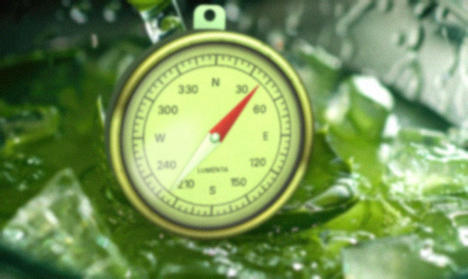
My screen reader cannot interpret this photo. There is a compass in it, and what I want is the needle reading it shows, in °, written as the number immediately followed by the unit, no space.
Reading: 40°
